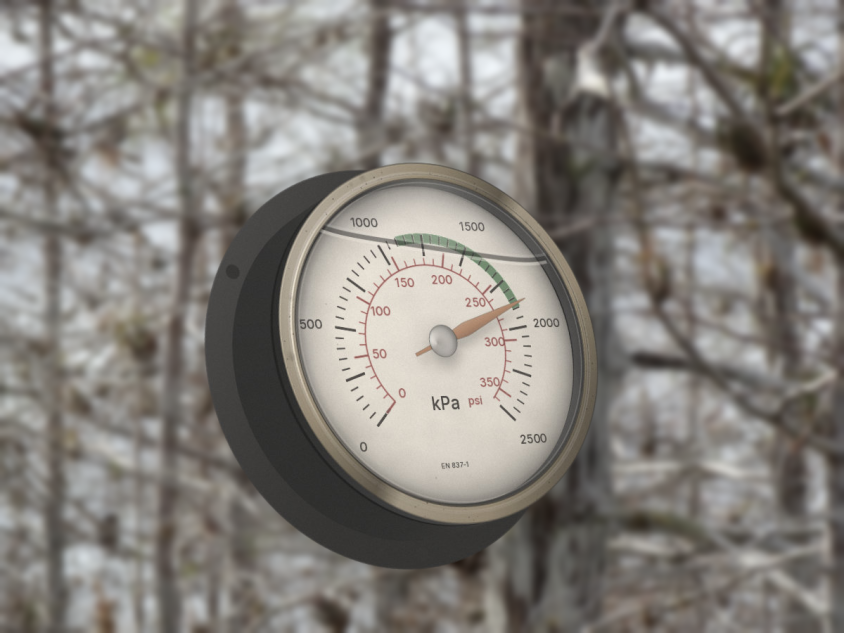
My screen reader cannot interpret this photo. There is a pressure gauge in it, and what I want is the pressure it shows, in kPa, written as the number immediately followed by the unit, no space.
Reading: 1875kPa
